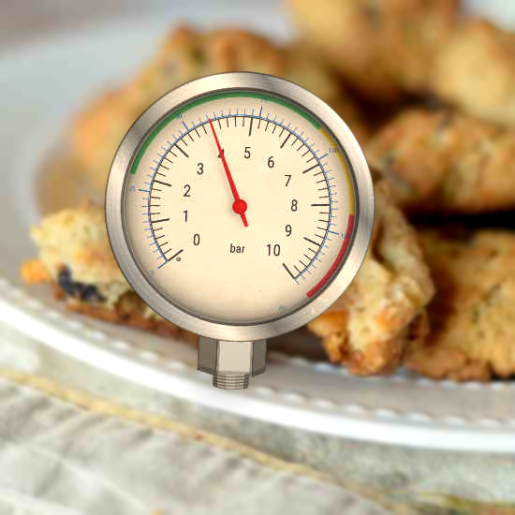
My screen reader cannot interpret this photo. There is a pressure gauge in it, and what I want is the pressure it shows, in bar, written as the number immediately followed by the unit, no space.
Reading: 4bar
